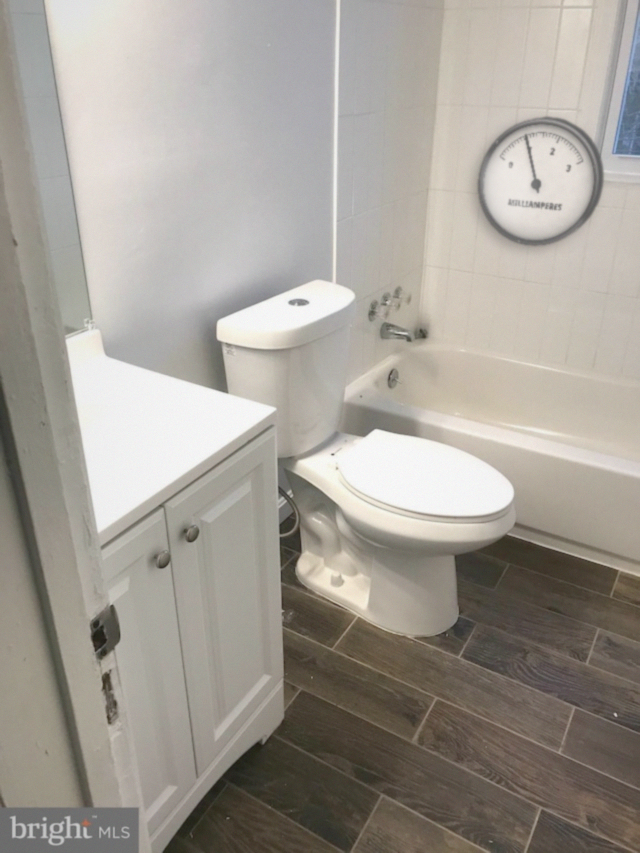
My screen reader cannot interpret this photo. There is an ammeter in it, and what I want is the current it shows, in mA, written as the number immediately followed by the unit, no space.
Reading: 1mA
